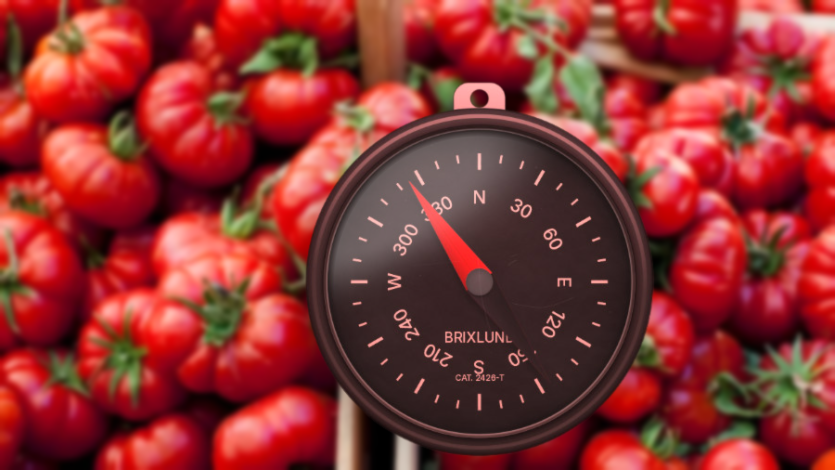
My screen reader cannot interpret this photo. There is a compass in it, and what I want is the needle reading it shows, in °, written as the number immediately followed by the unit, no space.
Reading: 325°
